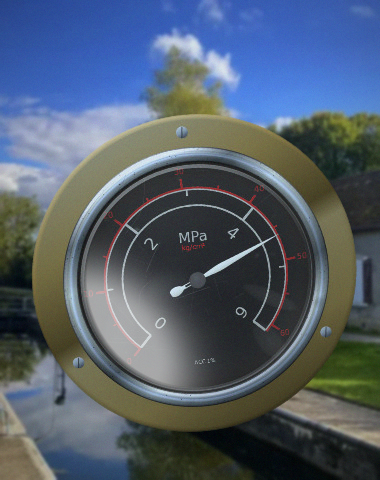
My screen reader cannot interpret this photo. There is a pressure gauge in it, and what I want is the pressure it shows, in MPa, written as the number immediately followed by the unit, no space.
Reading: 4.5MPa
